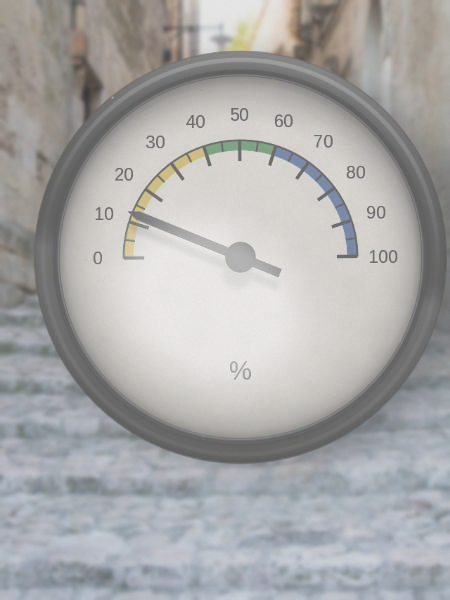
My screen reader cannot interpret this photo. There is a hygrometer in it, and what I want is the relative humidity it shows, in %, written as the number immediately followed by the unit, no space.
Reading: 12.5%
